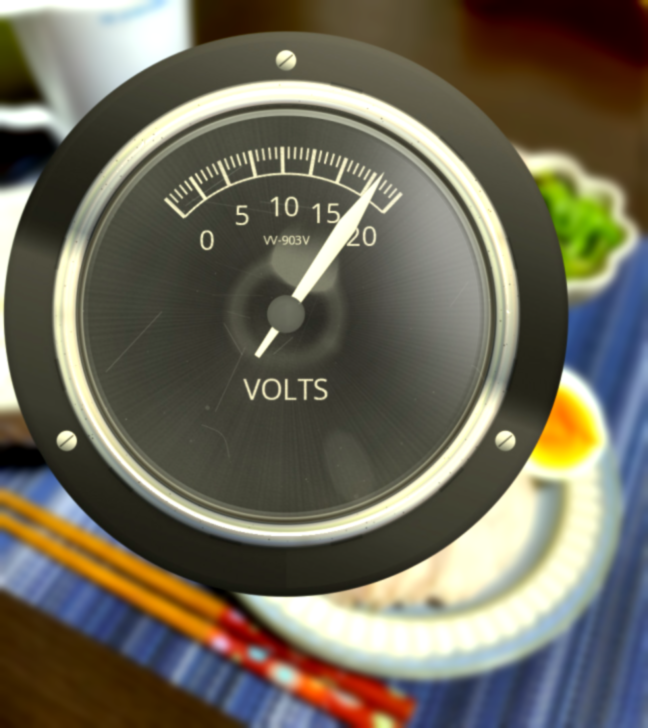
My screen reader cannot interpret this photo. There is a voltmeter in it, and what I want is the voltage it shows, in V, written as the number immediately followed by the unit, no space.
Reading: 18V
